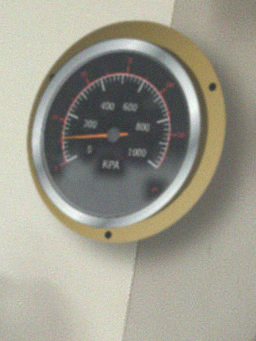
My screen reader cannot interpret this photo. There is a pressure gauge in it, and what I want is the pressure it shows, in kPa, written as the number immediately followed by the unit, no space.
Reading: 100kPa
